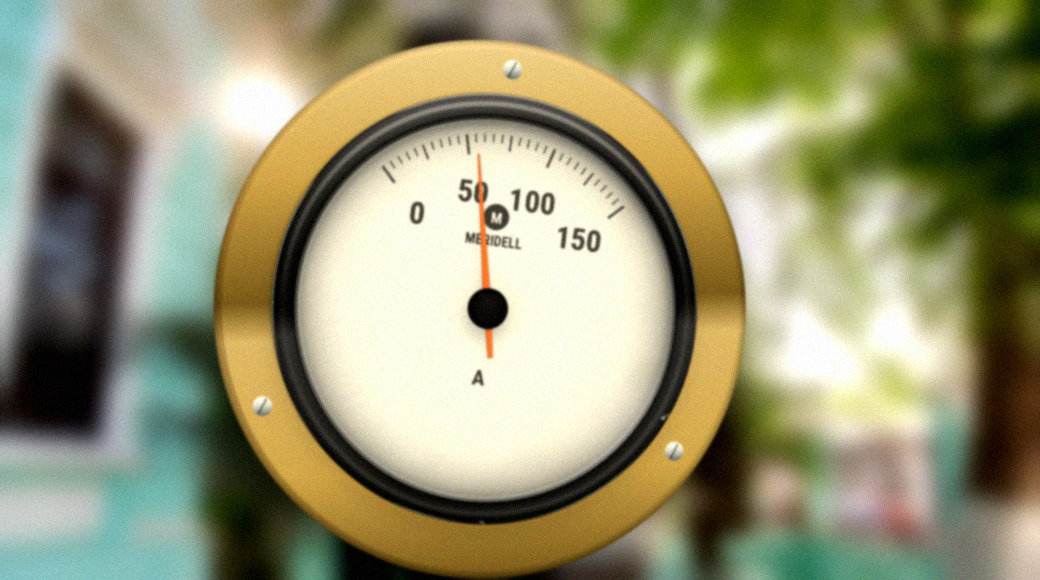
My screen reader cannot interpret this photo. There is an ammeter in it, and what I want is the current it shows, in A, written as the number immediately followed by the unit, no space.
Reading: 55A
